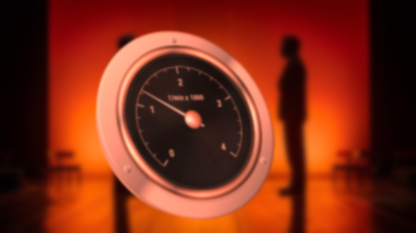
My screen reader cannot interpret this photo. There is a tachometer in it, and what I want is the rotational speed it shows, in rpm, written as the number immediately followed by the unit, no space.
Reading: 1200rpm
